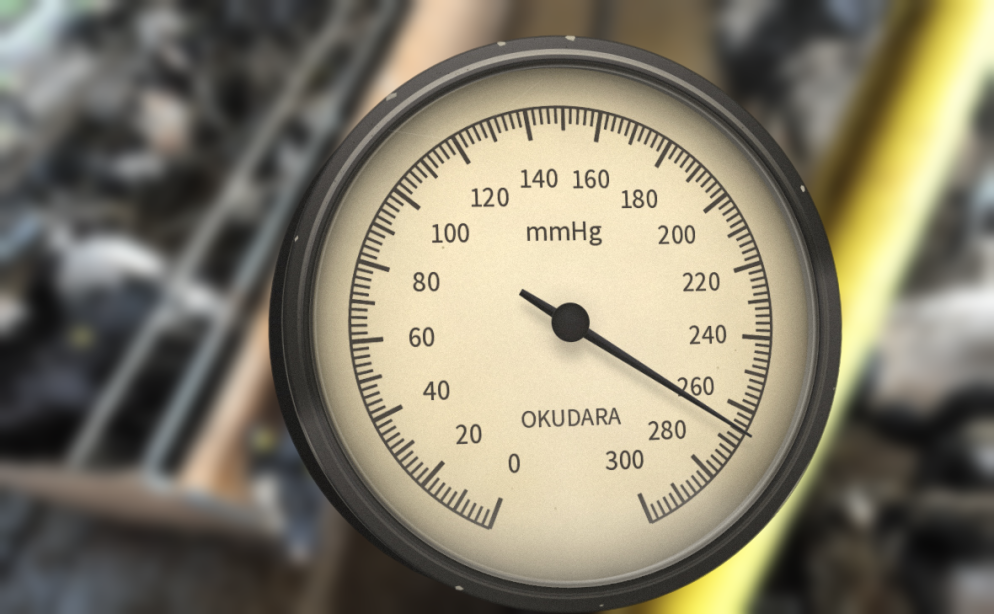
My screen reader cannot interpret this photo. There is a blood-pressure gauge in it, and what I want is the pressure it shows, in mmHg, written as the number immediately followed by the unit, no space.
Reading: 266mmHg
